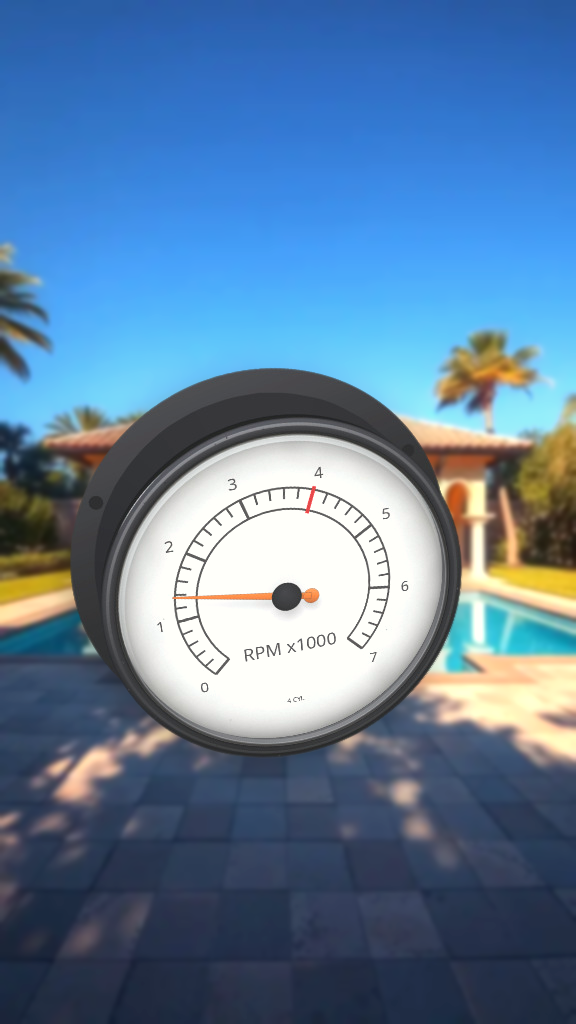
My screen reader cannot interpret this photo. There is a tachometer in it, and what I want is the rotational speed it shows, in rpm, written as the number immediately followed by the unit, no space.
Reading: 1400rpm
